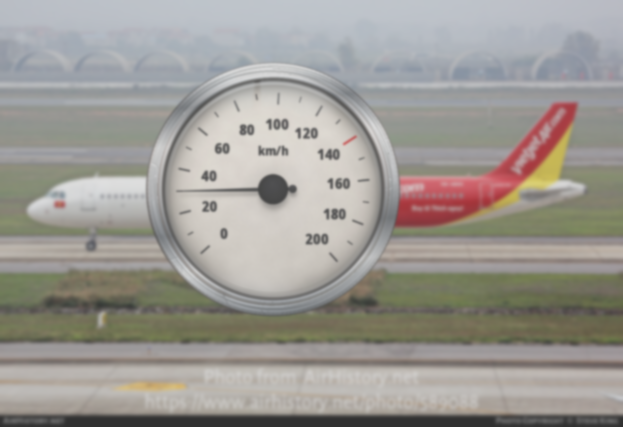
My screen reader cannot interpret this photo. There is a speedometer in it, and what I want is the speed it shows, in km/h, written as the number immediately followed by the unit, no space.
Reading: 30km/h
